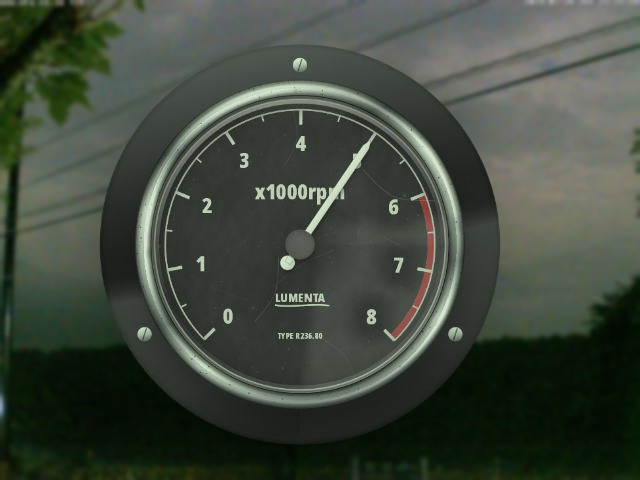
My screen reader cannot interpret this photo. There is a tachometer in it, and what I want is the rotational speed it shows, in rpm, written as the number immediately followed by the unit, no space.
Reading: 5000rpm
